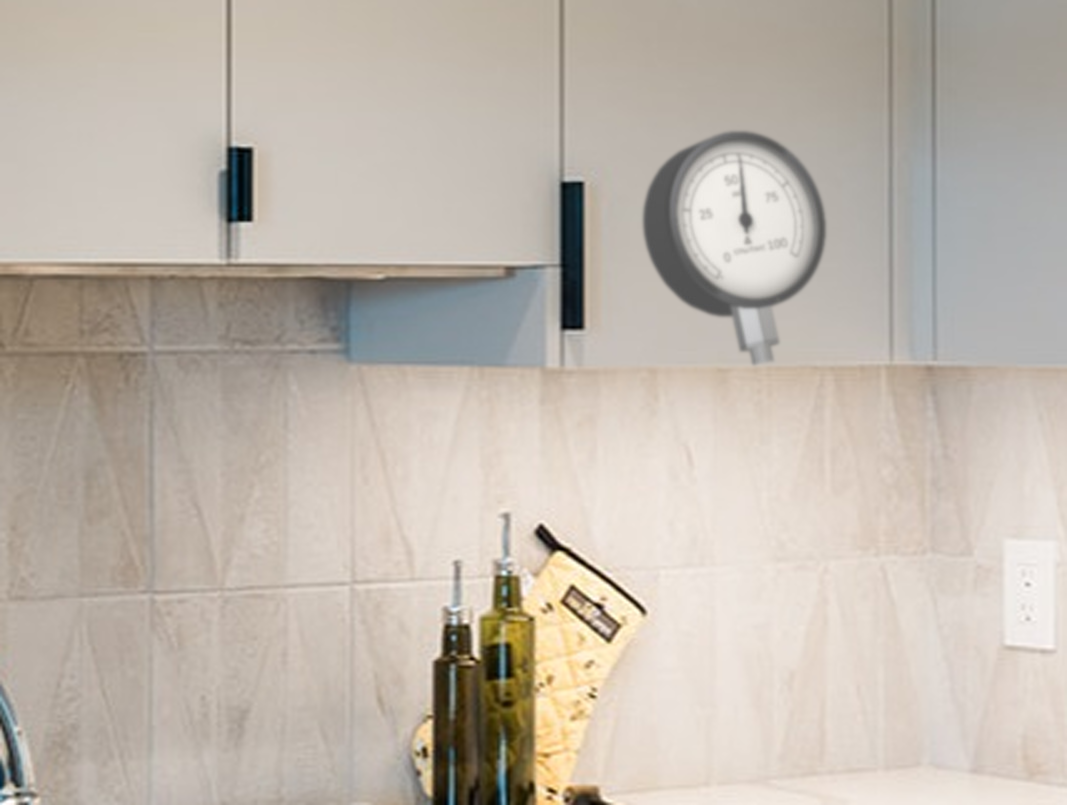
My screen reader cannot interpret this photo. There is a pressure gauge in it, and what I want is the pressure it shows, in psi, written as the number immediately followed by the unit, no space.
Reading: 55psi
